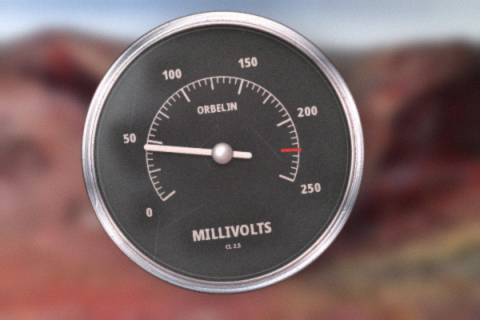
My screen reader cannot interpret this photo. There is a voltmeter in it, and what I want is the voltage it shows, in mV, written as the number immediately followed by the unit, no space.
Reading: 45mV
